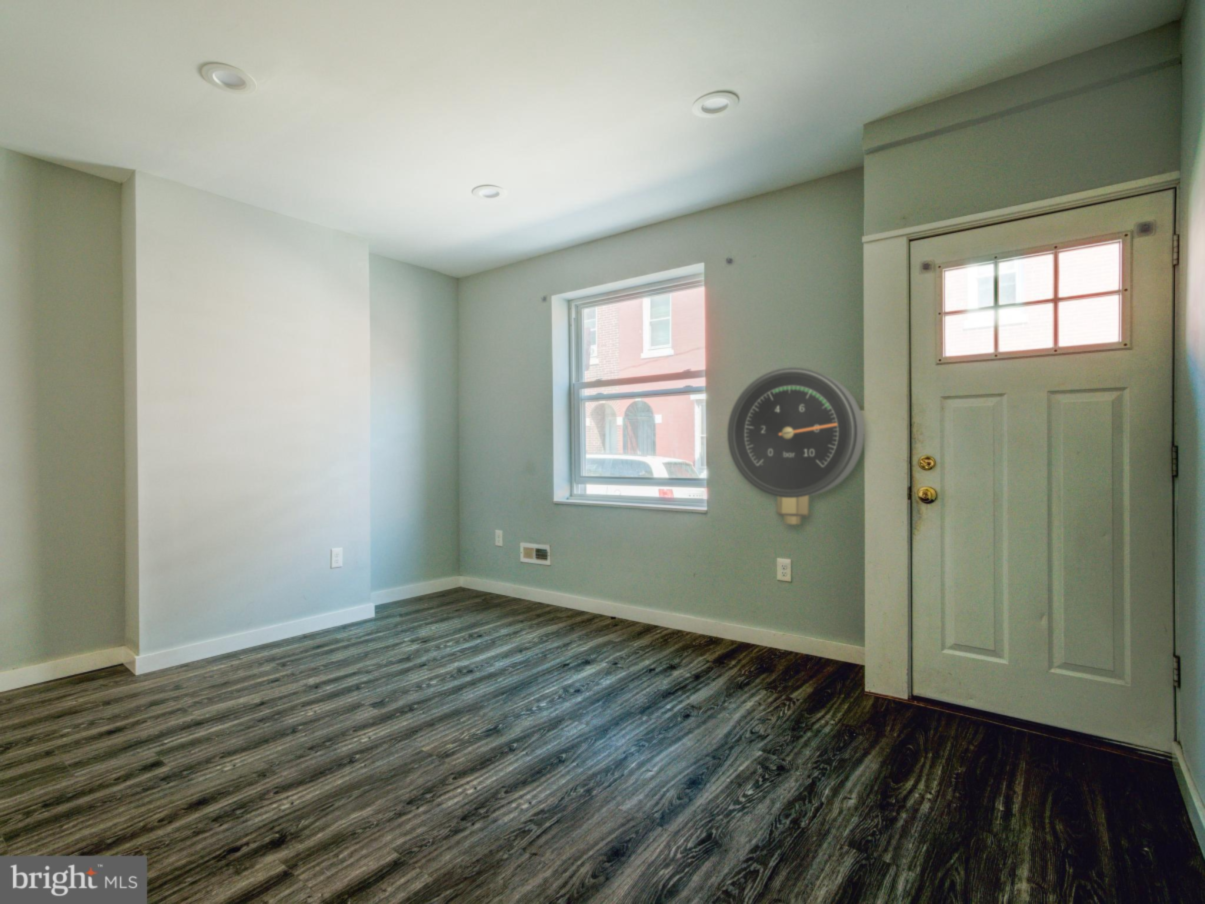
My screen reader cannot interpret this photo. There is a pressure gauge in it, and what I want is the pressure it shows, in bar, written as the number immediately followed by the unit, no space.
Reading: 8bar
